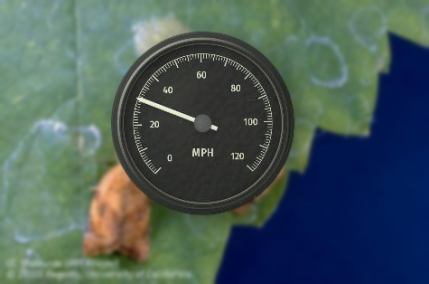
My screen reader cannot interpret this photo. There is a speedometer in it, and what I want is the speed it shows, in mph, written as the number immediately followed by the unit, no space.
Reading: 30mph
